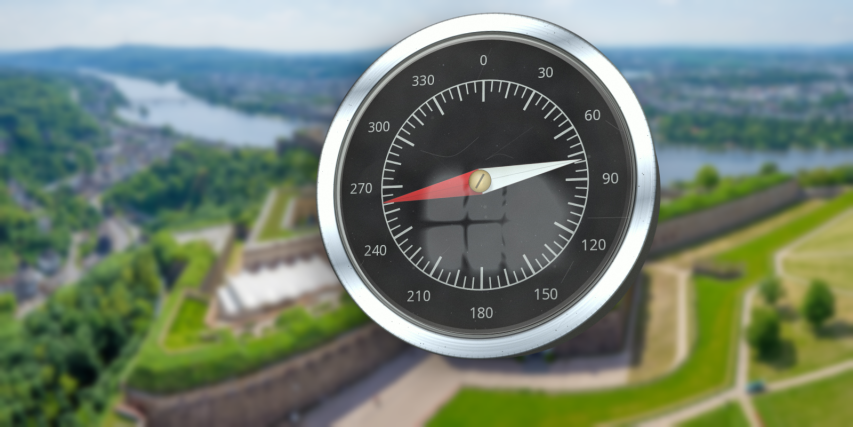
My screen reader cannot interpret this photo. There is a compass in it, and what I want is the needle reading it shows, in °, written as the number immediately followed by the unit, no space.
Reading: 260°
